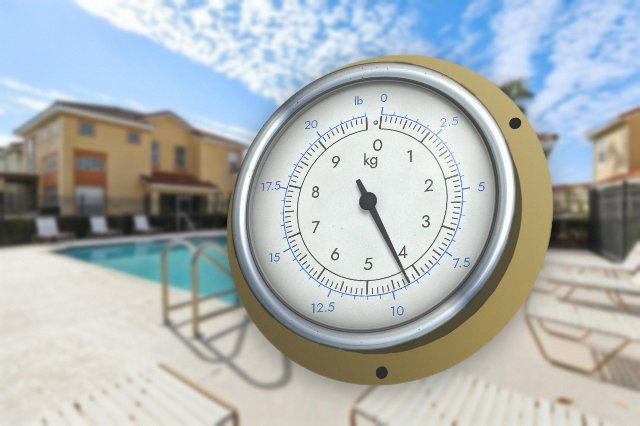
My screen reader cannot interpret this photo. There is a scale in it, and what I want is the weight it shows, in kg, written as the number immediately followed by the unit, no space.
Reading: 4.2kg
